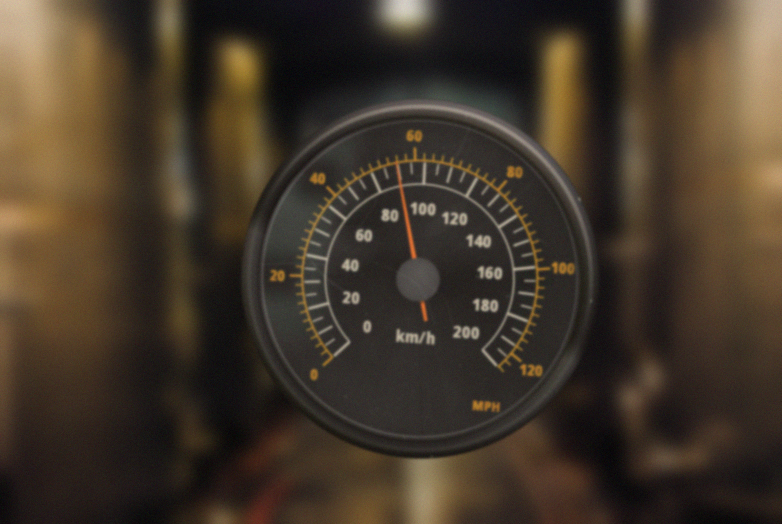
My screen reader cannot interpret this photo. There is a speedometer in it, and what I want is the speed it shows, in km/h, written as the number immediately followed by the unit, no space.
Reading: 90km/h
